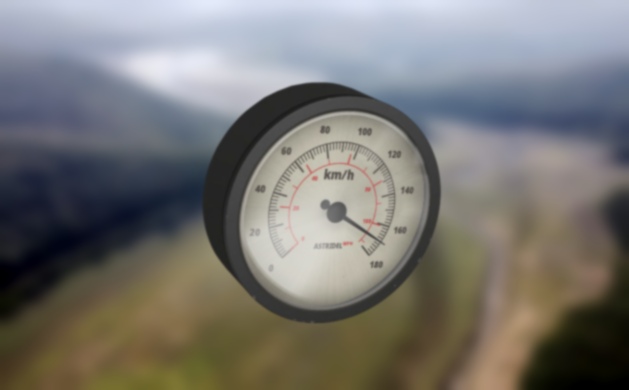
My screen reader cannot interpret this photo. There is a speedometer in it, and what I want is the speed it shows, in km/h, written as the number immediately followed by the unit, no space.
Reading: 170km/h
